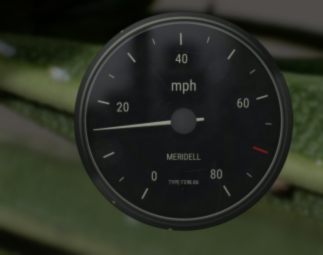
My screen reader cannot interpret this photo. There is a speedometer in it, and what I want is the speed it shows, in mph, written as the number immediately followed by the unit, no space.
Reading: 15mph
